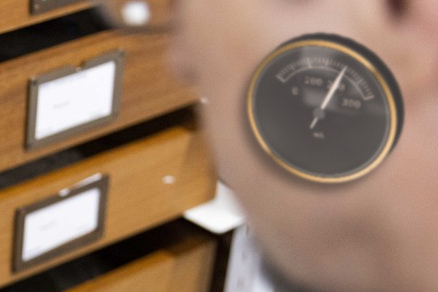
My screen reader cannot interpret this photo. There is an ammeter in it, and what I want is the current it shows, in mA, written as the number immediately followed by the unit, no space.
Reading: 200mA
